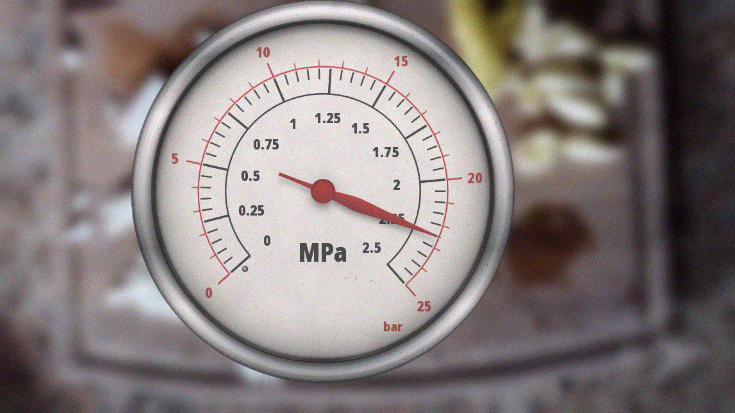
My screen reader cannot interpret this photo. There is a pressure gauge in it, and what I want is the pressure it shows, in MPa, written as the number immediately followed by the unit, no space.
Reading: 2.25MPa
